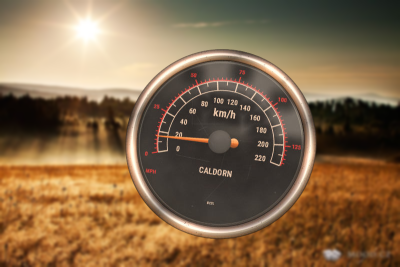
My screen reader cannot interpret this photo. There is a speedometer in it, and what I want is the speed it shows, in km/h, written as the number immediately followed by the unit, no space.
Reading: 15km/h
